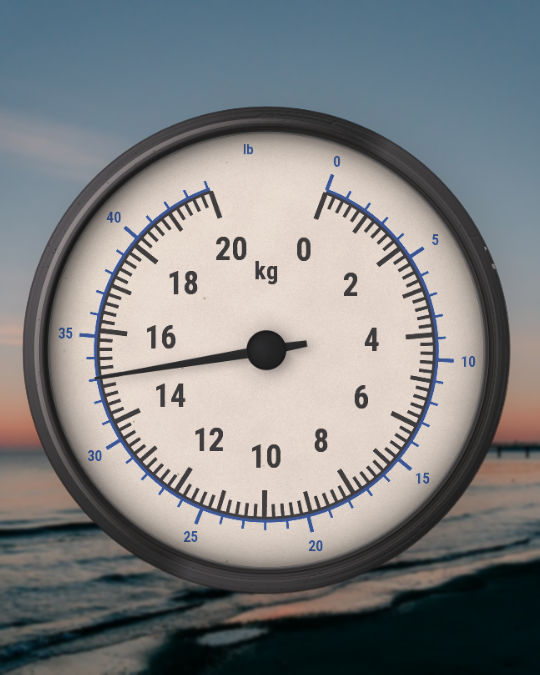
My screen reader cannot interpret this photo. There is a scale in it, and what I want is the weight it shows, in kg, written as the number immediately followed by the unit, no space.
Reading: 15kg
